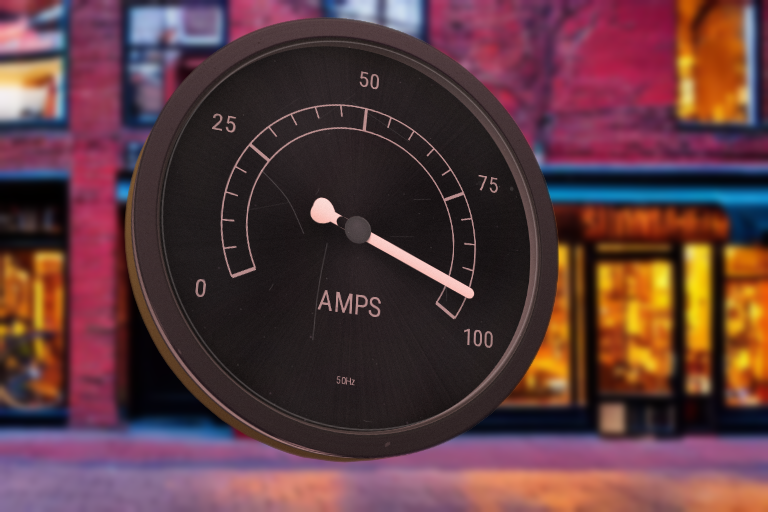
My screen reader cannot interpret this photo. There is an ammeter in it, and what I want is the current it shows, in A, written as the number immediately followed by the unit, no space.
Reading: 95A
